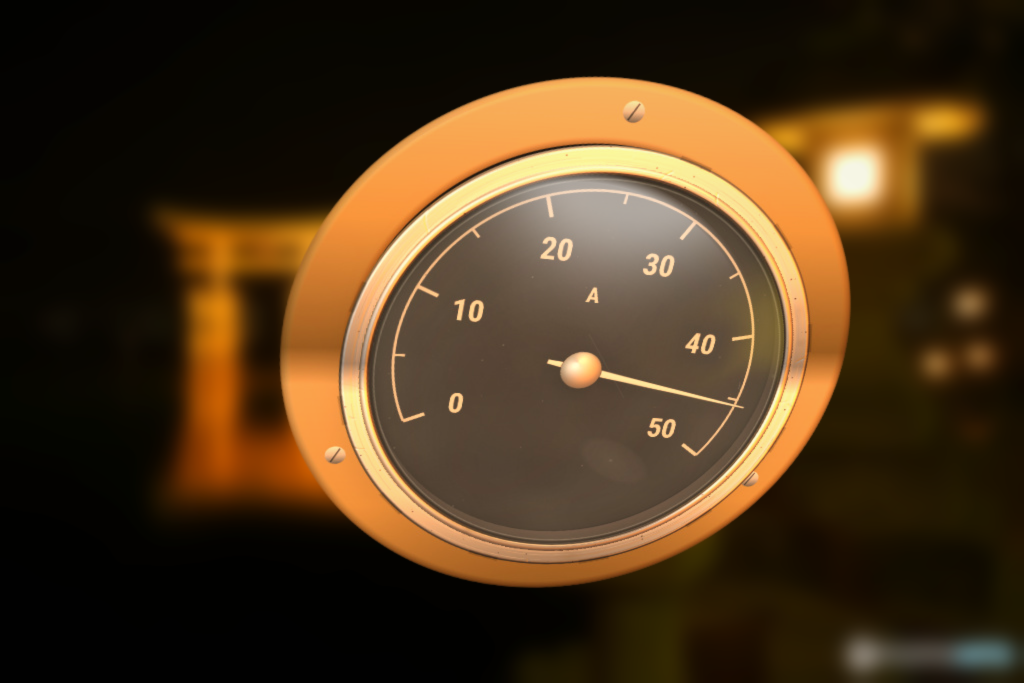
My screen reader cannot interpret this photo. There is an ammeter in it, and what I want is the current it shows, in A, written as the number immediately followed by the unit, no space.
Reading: 45A
